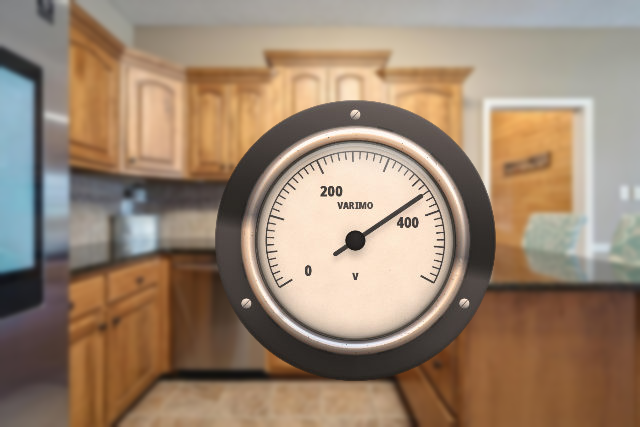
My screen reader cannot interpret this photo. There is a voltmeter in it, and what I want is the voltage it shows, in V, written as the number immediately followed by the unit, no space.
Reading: 370V
